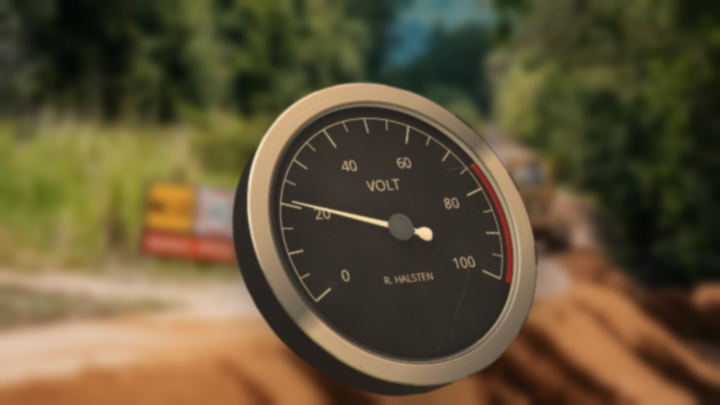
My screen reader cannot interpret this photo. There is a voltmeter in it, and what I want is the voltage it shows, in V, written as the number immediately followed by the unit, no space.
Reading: 20V
